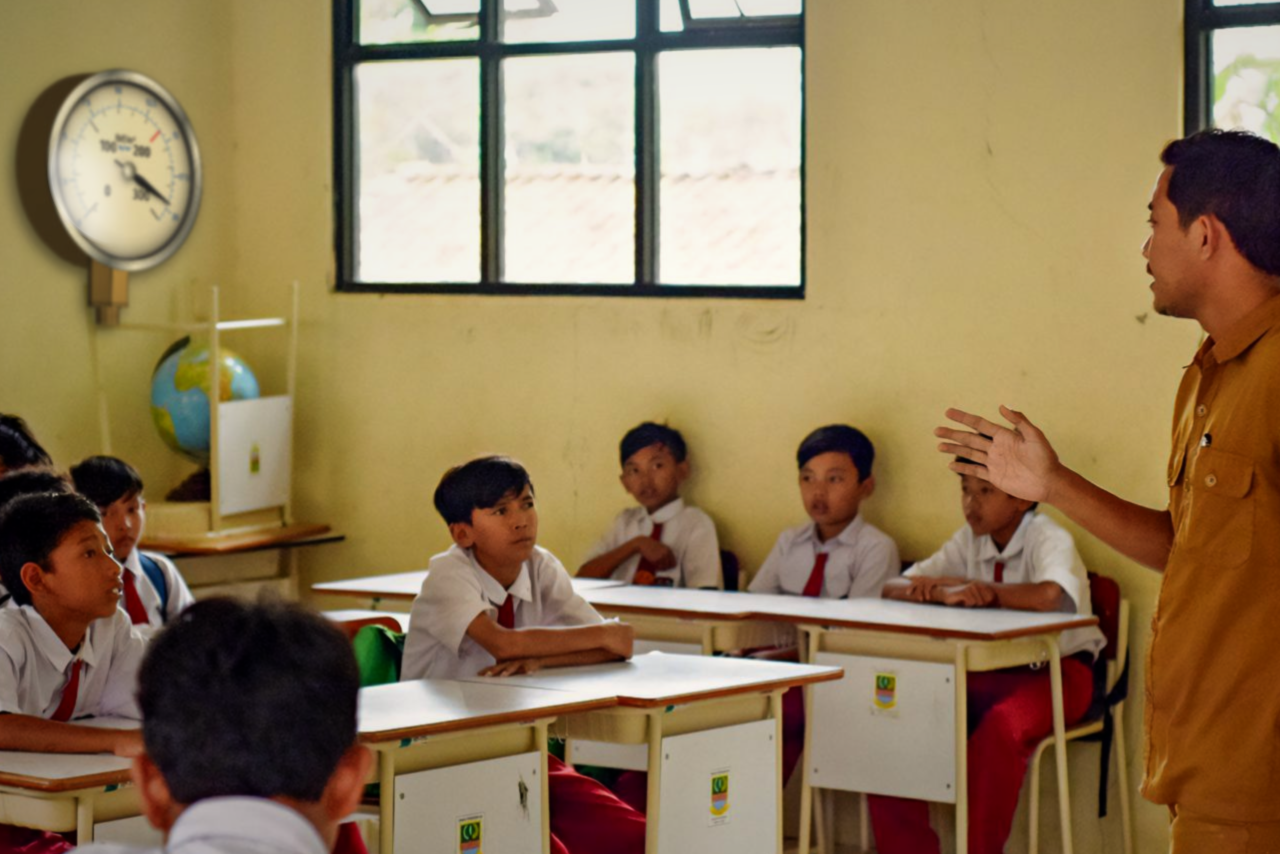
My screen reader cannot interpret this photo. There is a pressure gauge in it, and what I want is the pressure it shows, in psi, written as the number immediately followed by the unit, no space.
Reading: 280psi
